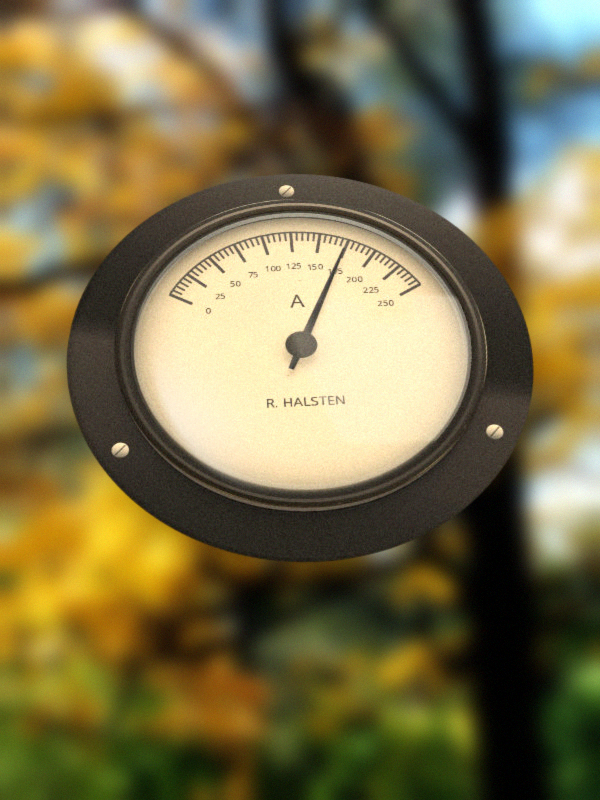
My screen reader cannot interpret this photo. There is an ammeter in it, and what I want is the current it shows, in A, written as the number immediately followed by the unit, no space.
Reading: 175A
